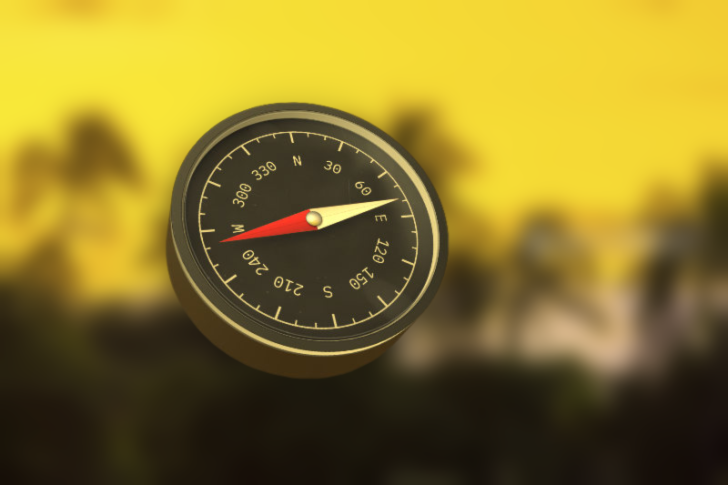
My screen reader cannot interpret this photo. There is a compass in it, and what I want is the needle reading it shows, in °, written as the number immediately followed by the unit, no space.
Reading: 260°
